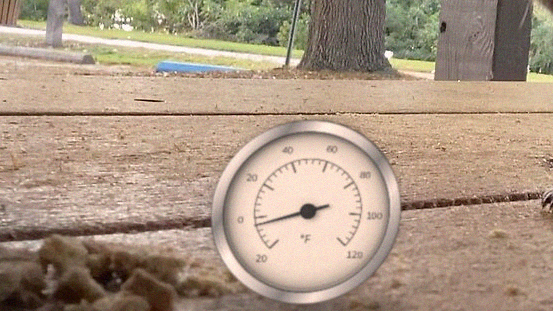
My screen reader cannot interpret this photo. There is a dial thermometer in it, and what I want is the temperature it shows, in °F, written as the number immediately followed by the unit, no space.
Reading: -4°F
